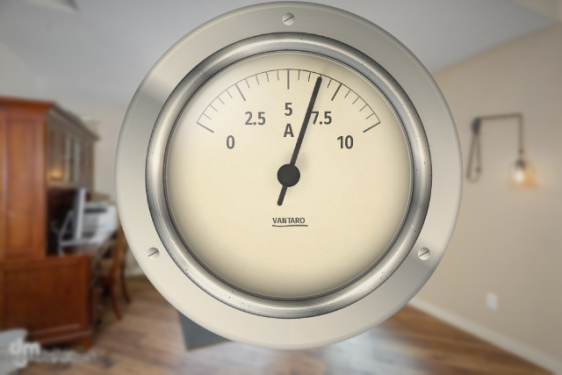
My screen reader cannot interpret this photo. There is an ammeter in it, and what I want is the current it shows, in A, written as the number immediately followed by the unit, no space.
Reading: 6.5A
